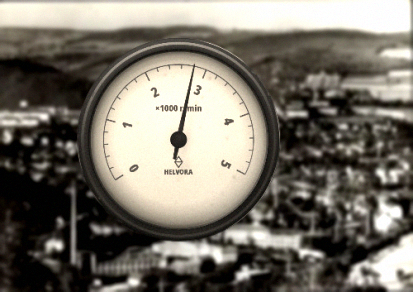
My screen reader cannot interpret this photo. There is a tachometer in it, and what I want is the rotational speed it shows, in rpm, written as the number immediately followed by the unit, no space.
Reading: 2800rpm
